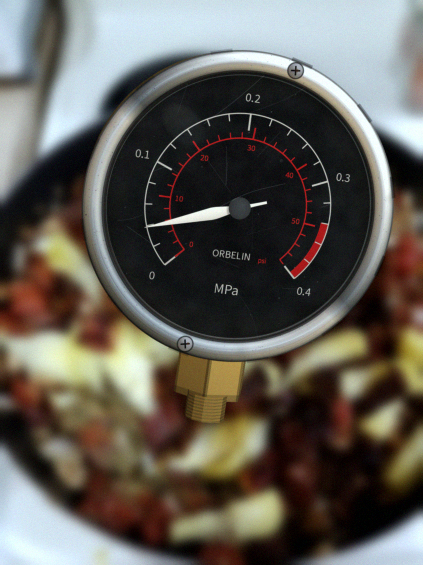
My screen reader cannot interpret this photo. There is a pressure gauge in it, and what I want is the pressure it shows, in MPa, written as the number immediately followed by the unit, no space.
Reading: 0.04MPa
